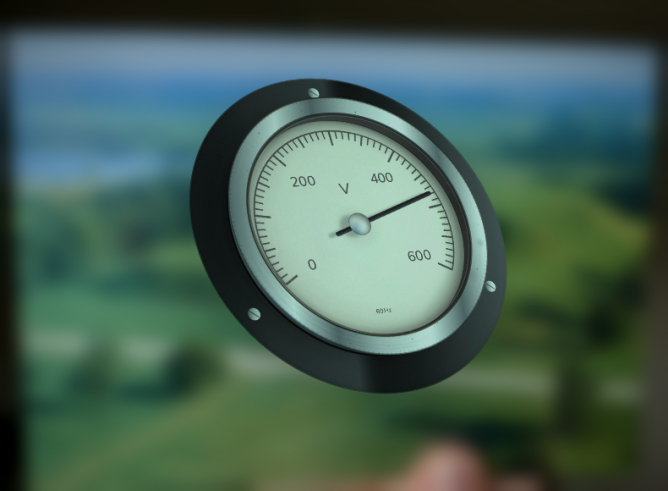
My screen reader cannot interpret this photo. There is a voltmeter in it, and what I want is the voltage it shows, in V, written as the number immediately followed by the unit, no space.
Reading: 480V
